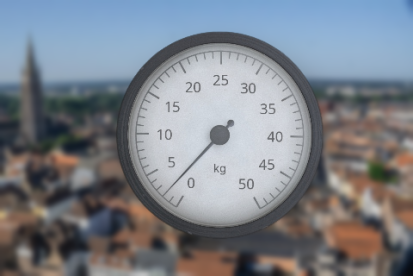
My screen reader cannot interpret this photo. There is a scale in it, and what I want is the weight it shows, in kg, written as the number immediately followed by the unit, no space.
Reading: 2kg
